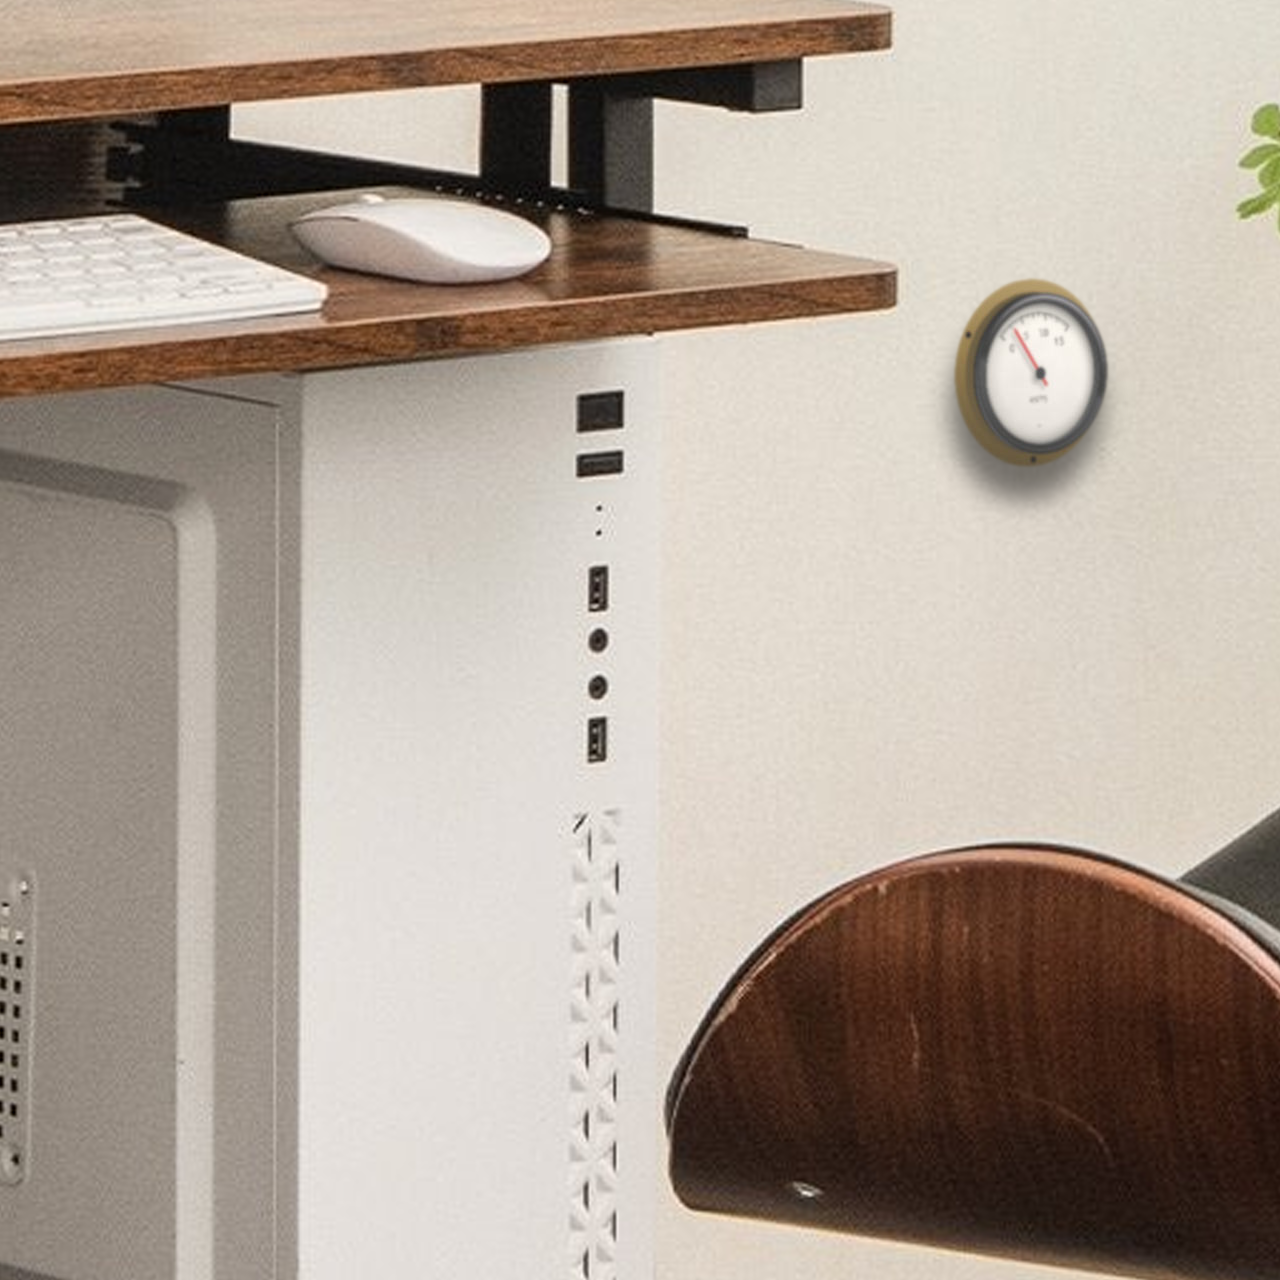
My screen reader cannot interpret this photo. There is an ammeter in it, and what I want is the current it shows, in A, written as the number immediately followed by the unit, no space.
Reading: 2.5A
